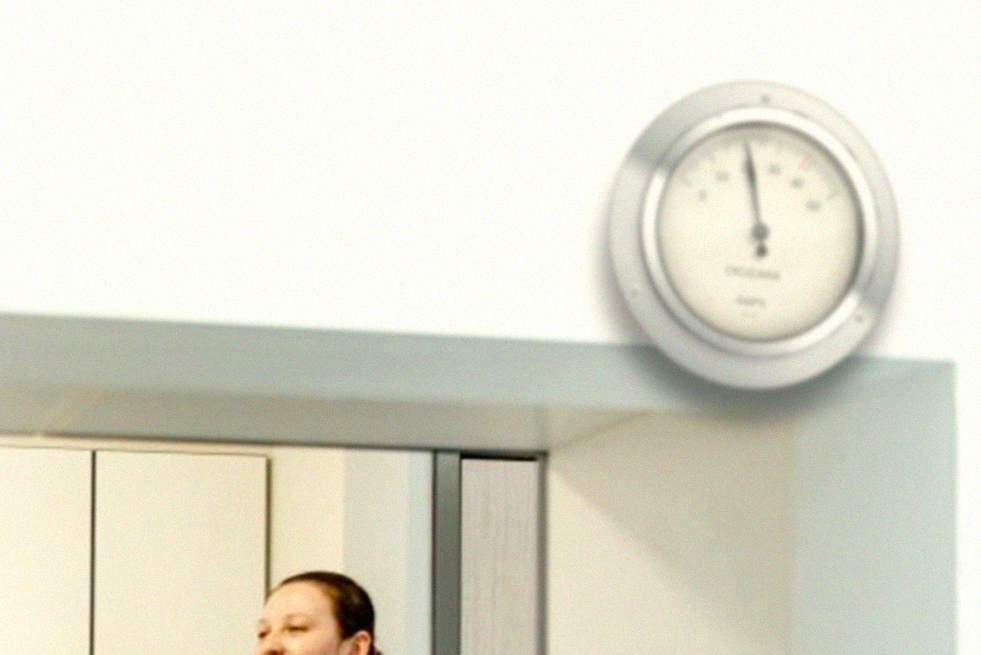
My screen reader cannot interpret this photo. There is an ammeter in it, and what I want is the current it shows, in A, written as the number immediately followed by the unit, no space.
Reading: 20A
